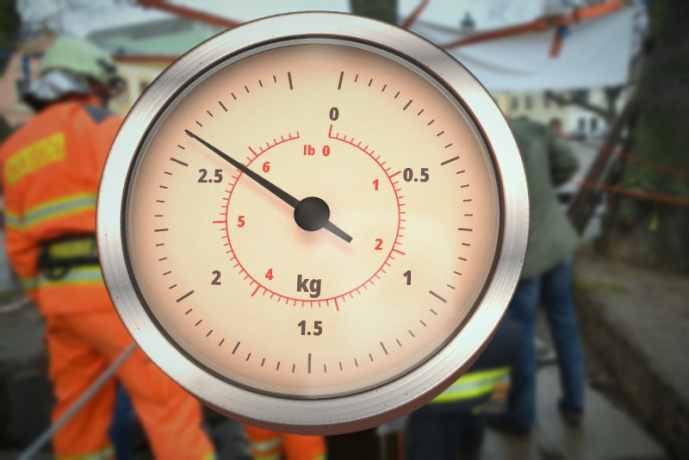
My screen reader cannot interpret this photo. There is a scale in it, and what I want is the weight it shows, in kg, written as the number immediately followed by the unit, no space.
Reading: 2.6kg
